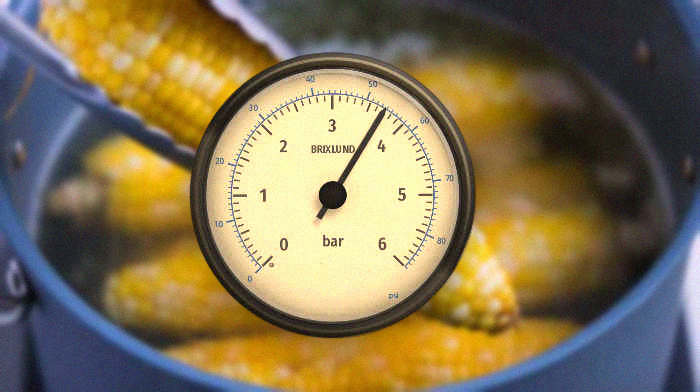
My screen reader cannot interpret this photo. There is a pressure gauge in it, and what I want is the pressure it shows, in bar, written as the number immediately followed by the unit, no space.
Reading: 3.7bar
